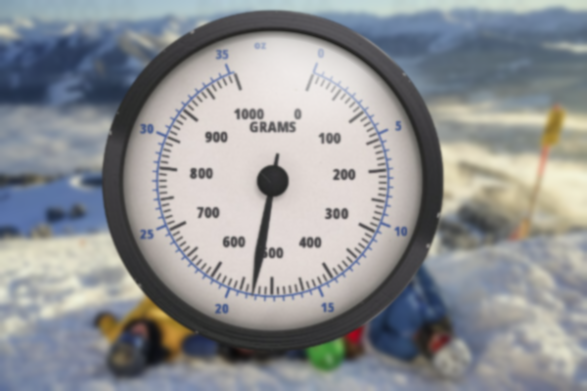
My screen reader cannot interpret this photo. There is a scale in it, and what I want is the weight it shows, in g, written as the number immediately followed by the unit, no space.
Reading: 530g
